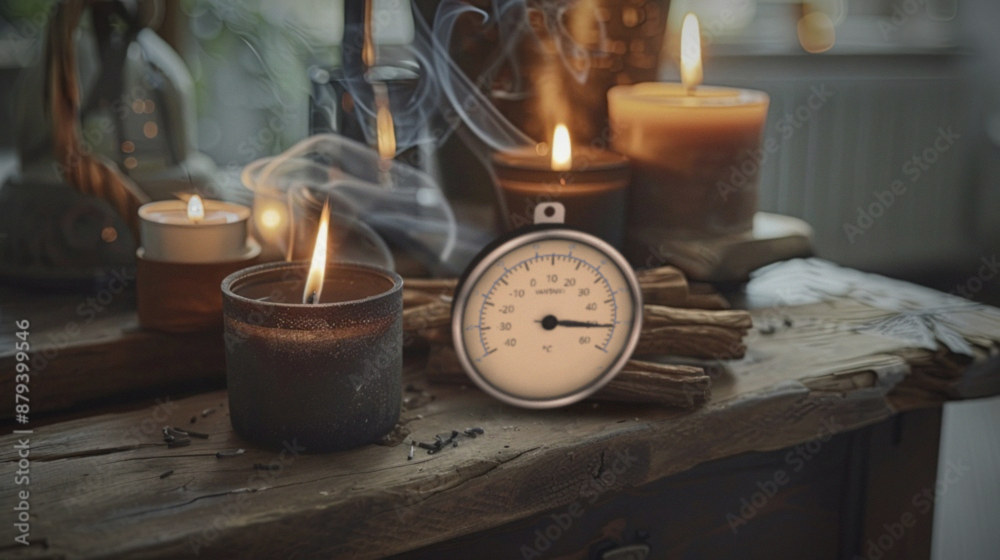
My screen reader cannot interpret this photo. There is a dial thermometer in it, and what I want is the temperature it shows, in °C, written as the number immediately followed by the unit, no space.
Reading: 50°C
